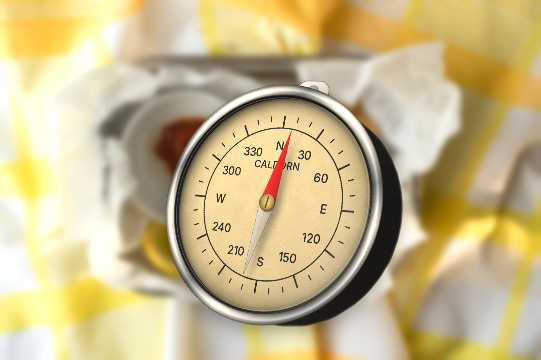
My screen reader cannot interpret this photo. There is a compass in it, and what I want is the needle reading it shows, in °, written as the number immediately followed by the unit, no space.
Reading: 10°
